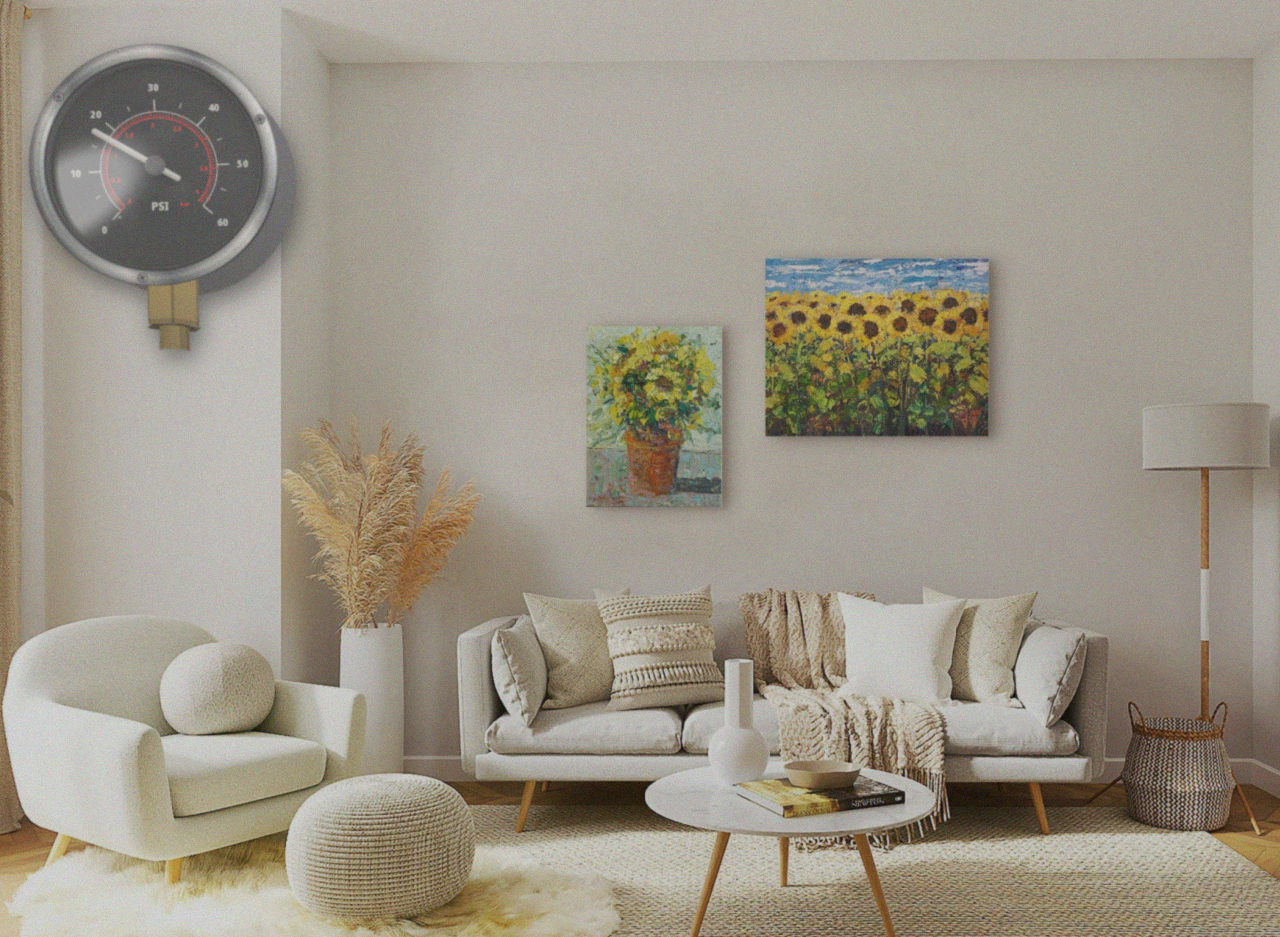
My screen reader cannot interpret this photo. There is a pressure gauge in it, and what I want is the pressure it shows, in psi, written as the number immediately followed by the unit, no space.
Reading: 17.5psi
